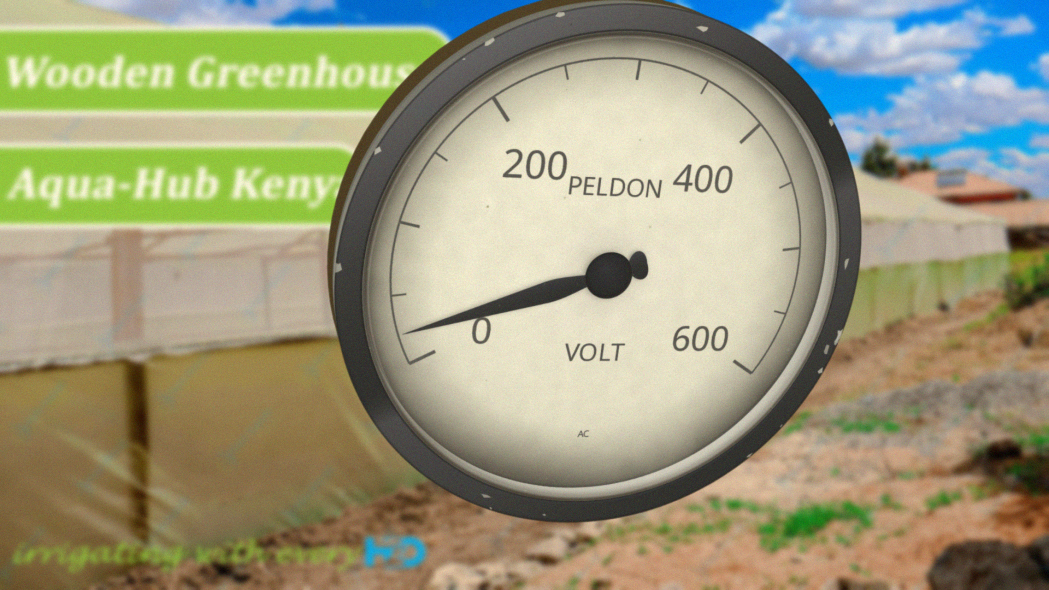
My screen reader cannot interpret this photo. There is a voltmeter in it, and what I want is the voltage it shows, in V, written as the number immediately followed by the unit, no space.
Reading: 25V
